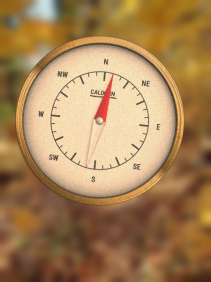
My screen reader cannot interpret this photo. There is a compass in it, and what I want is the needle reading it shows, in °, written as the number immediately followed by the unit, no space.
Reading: 10°
